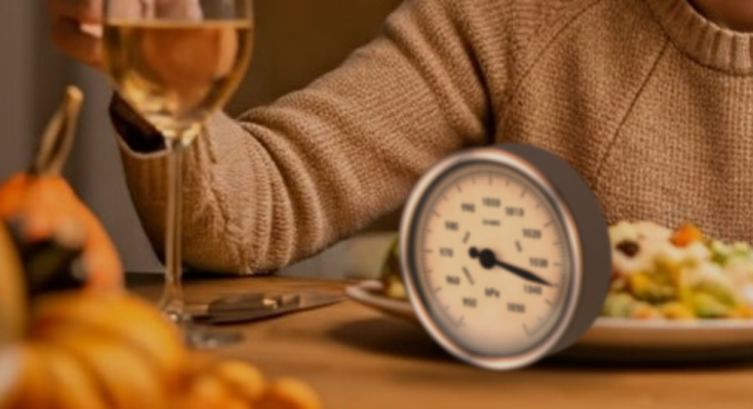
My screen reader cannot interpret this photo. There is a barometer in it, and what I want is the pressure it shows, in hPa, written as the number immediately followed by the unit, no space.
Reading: 1035hPa
